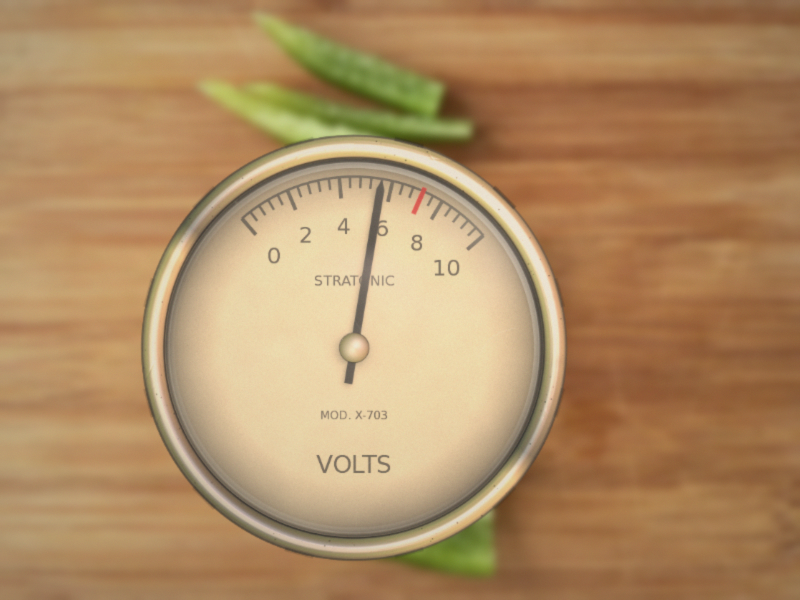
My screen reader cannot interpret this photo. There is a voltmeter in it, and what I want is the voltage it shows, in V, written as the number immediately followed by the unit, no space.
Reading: 5.6V
